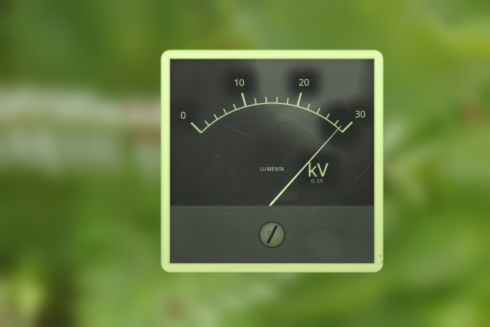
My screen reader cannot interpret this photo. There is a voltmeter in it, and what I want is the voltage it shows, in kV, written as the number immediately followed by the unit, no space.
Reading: 29kV
